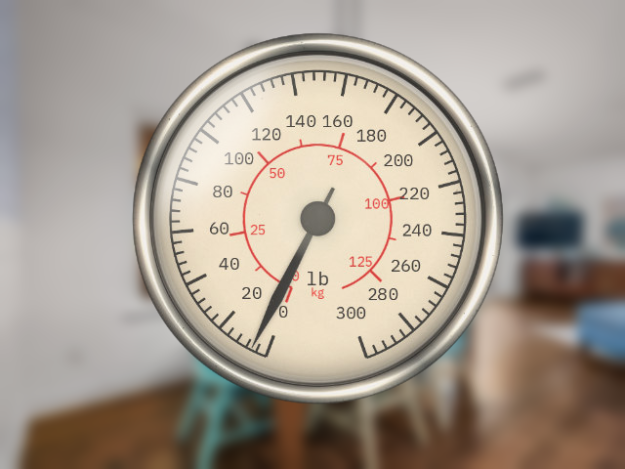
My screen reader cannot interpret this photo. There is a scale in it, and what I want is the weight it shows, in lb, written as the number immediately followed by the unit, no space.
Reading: 6lb
